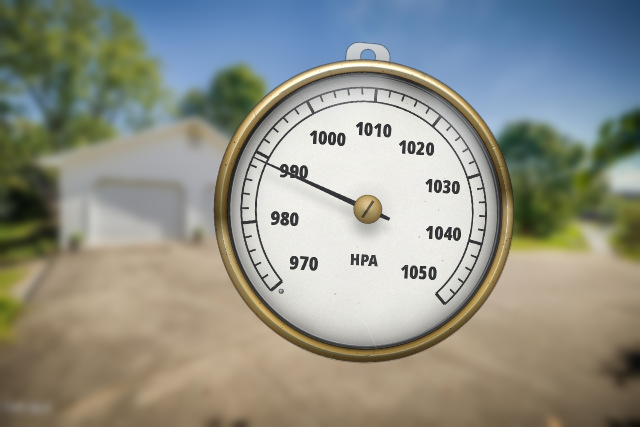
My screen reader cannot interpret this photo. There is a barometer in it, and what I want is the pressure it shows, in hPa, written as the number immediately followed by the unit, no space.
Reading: 989hPa
